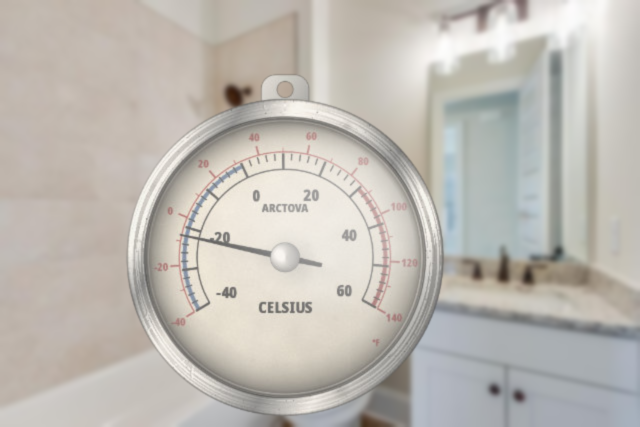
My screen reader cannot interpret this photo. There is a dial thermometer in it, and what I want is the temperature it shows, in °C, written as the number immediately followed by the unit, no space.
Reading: -22°C
